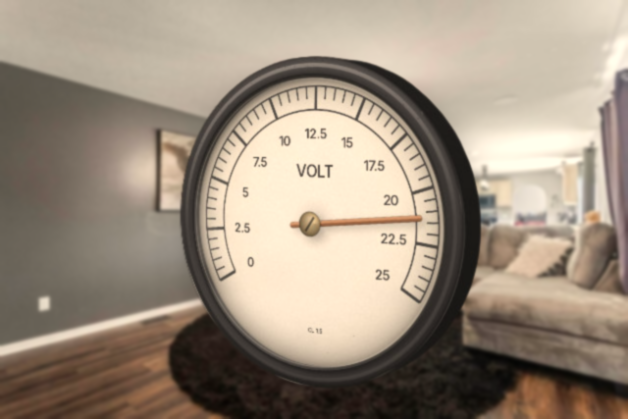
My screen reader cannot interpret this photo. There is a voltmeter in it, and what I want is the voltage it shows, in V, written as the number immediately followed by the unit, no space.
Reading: 21.25V
